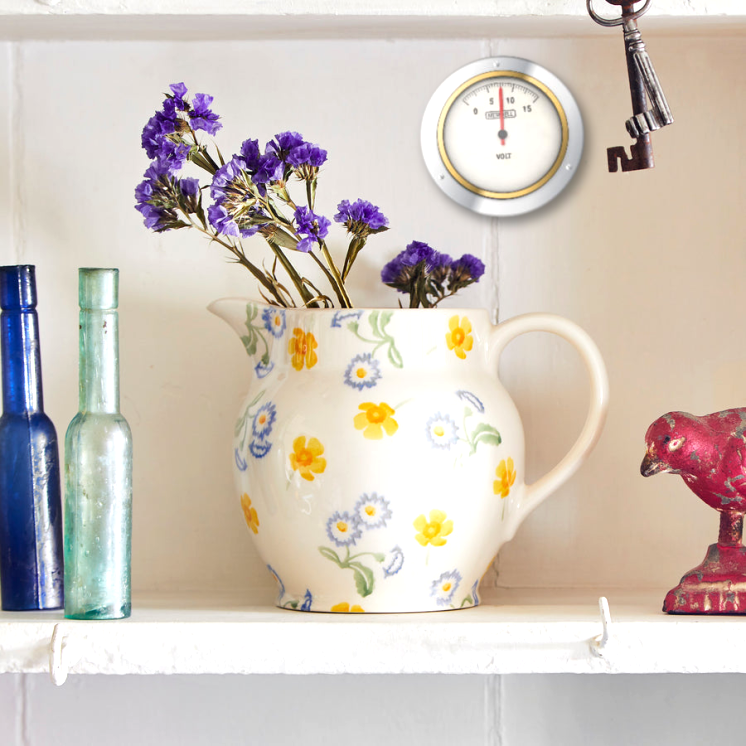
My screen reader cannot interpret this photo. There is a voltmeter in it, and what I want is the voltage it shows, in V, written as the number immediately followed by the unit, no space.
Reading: 7.5V
